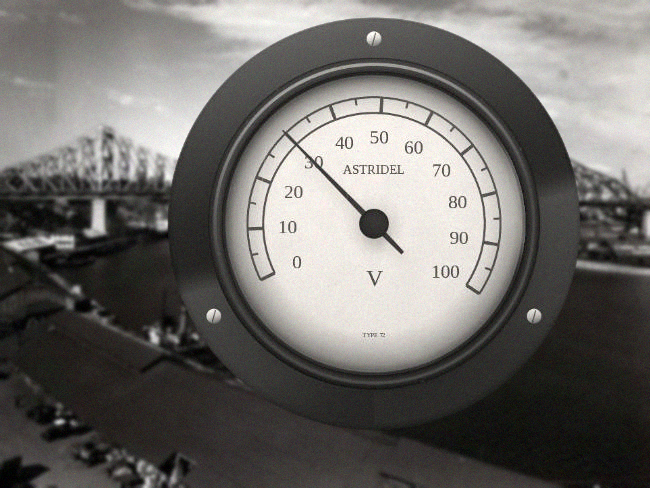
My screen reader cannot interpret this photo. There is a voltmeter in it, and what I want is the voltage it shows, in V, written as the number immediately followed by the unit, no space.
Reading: 30V
